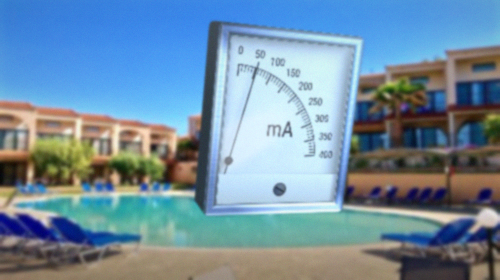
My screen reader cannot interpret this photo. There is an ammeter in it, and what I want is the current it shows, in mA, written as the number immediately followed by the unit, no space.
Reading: 50mA
